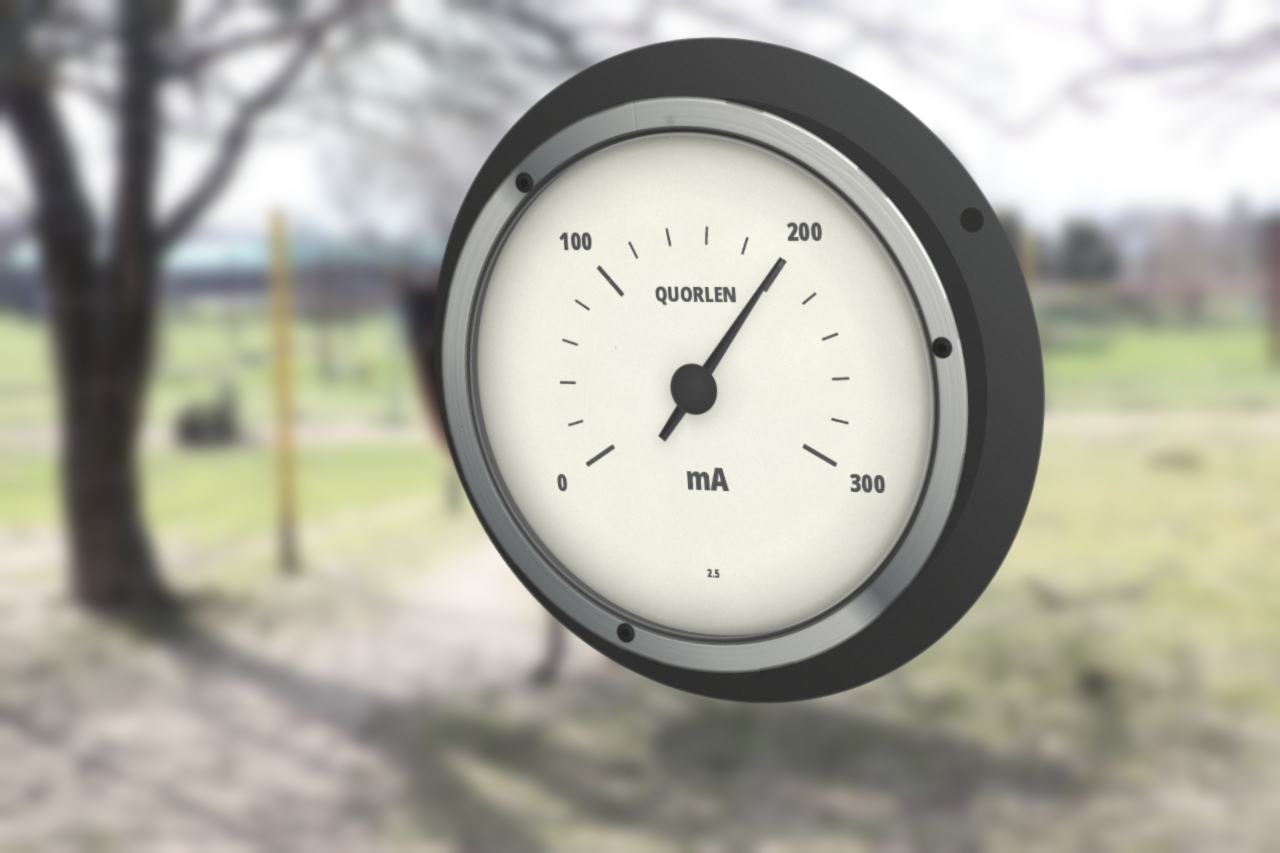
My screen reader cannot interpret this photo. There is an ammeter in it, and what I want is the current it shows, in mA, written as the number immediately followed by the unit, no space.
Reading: 200mA
